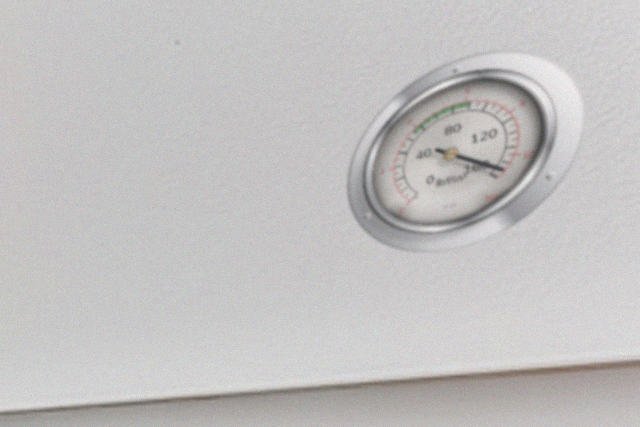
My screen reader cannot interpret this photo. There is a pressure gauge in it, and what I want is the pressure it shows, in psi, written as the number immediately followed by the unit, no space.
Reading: 155psi
